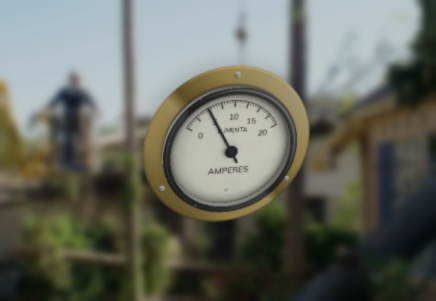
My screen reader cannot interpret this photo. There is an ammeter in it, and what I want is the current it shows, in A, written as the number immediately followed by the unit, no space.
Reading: 5A
